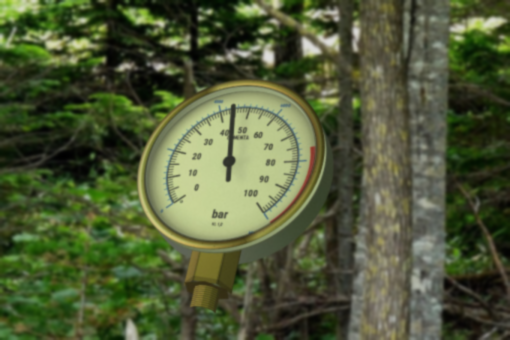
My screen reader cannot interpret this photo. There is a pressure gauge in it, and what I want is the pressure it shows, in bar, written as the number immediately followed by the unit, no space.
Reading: 45bar
